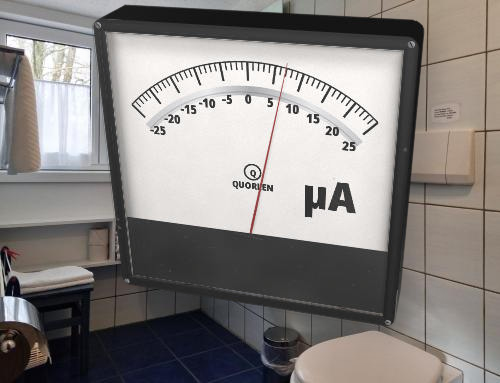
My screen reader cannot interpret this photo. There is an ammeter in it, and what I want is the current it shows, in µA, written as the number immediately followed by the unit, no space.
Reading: 7µA
